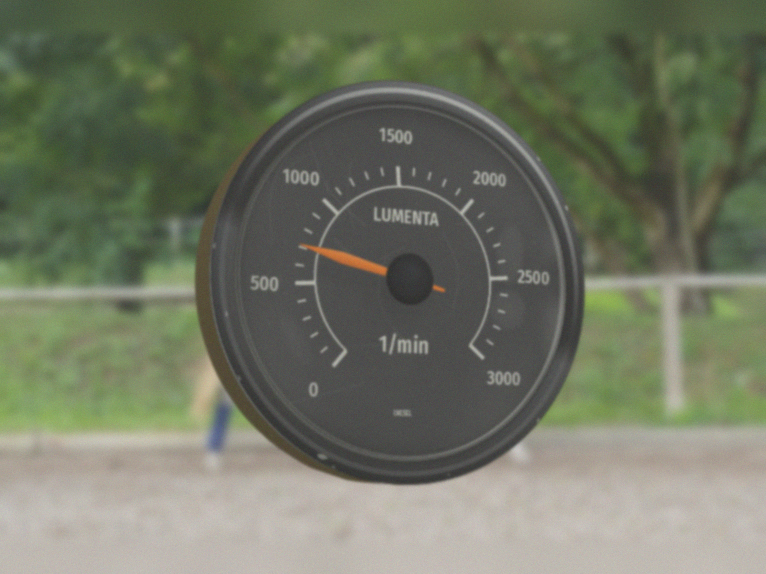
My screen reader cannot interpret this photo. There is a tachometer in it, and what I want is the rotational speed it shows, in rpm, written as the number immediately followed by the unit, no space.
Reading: 700rpm
